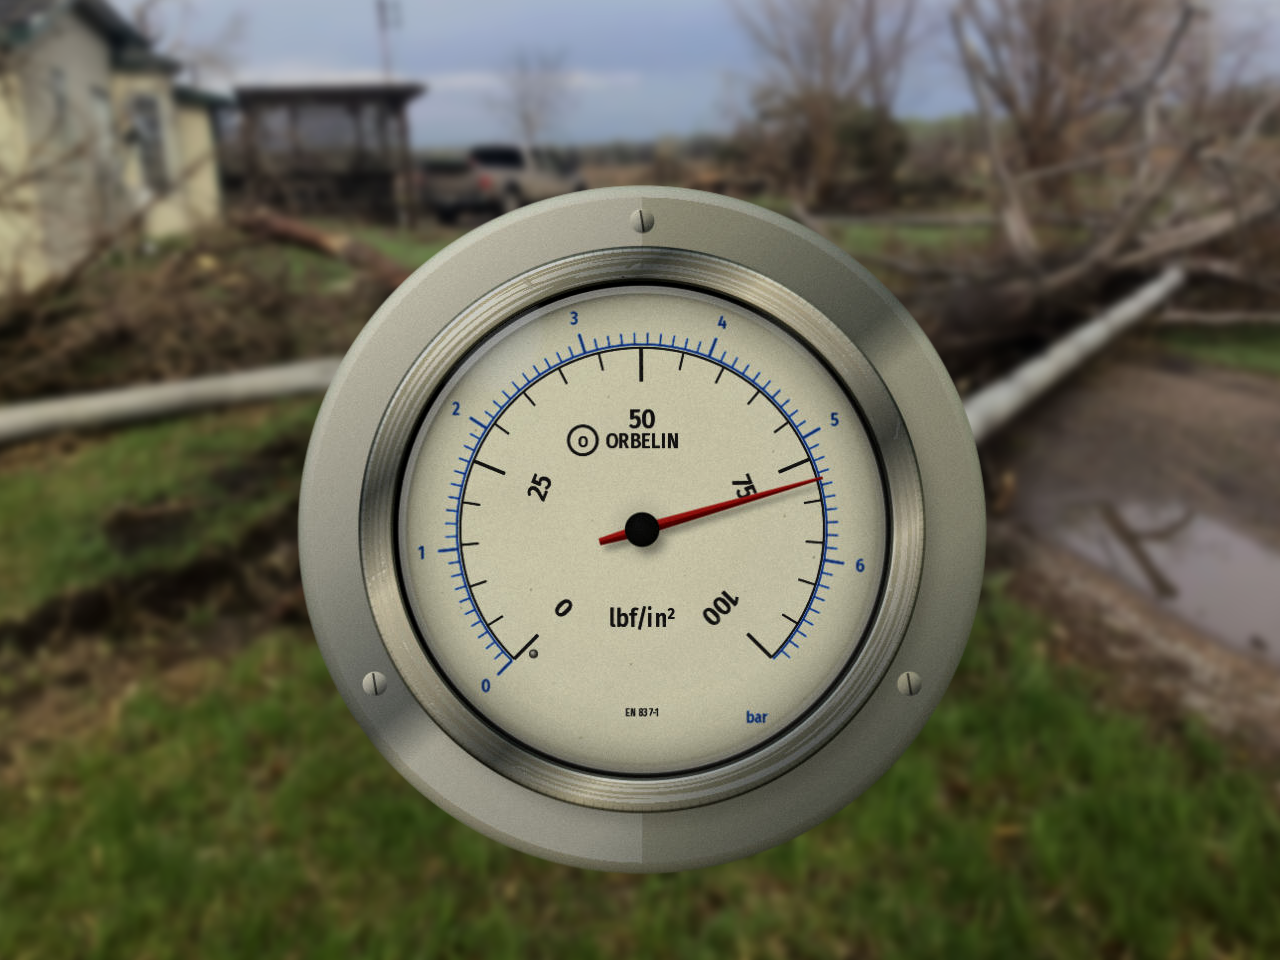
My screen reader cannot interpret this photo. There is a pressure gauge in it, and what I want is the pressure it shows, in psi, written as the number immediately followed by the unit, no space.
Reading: 77.5psi
